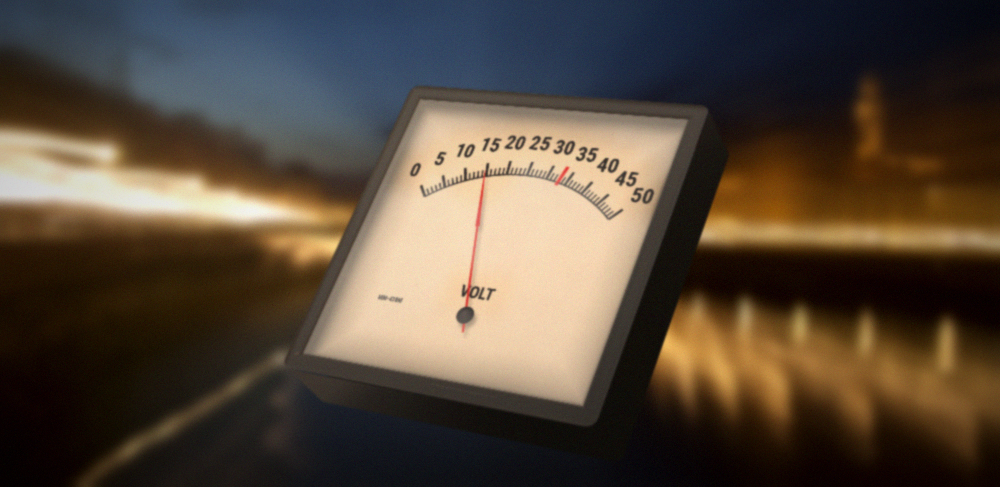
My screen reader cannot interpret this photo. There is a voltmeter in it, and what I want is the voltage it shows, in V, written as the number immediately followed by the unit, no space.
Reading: 15V
